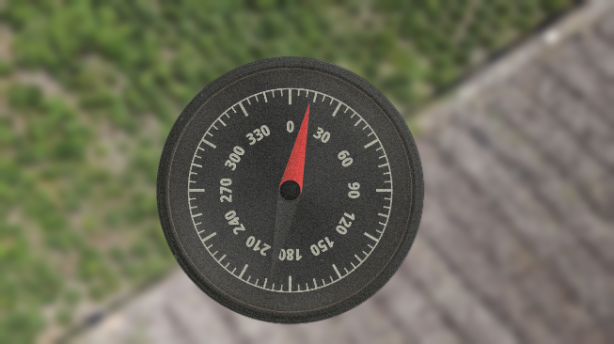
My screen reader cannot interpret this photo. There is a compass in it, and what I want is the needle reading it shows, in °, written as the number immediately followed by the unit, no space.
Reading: 12.5°
